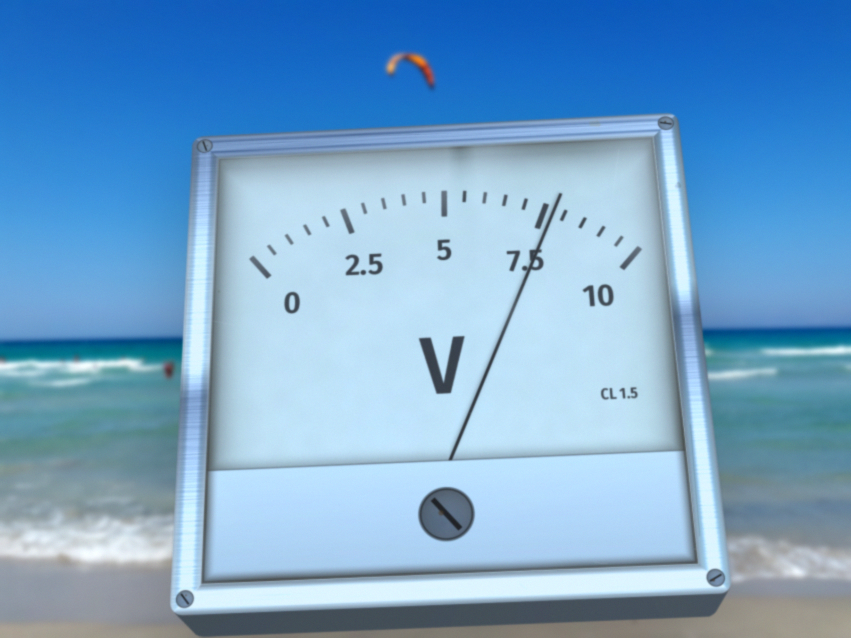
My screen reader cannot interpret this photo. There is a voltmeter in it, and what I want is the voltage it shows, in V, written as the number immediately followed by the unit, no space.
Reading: 7.75V
